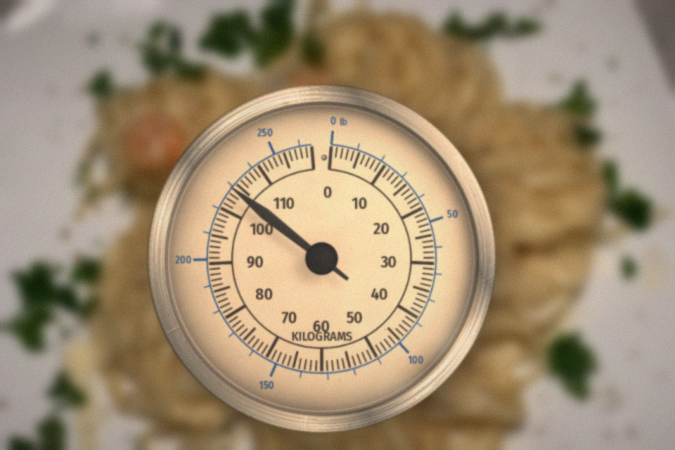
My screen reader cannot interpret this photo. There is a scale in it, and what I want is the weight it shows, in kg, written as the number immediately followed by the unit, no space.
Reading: 104kg
